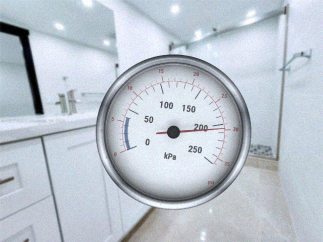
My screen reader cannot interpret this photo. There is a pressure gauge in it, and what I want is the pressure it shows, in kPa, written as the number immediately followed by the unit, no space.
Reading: 205kPa
